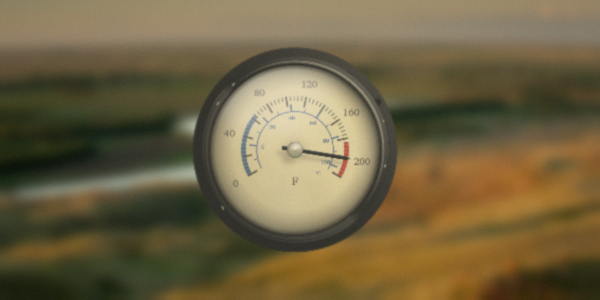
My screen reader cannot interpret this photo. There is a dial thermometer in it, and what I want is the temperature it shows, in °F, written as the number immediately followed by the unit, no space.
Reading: 200°F
